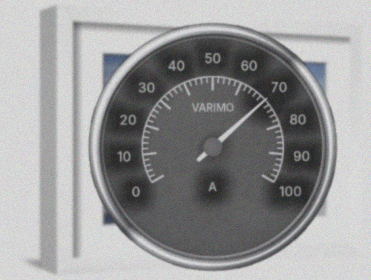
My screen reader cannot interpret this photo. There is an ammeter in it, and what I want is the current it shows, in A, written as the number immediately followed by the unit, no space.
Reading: 70A
